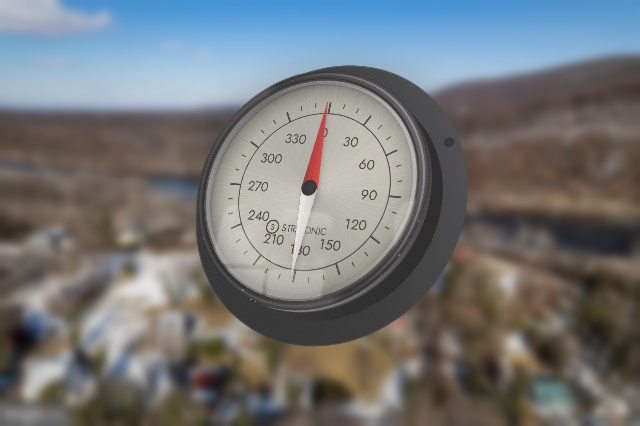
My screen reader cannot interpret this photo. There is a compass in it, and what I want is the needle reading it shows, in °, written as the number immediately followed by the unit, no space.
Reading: 0°
